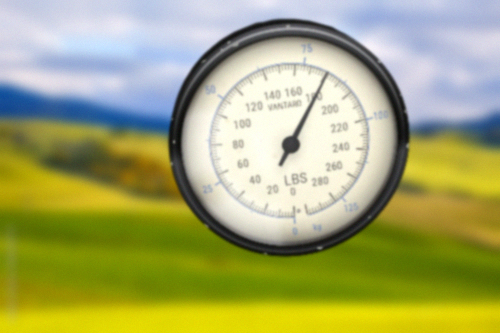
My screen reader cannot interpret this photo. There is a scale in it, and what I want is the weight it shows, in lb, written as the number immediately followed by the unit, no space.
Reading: 180lb
